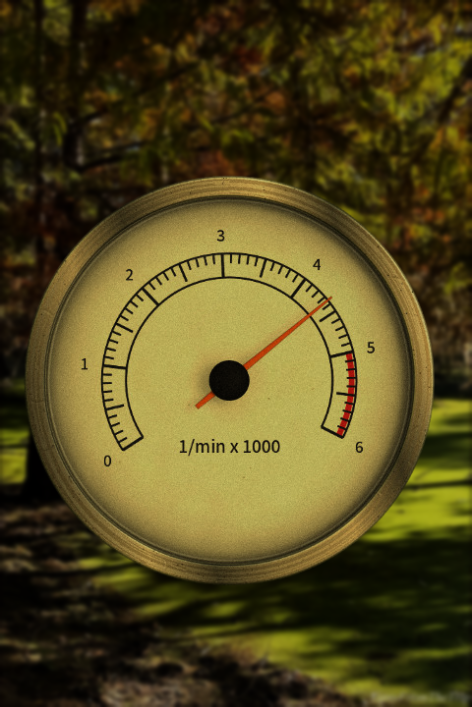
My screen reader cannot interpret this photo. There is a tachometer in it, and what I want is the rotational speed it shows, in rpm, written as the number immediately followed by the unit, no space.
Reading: 4350rpm
